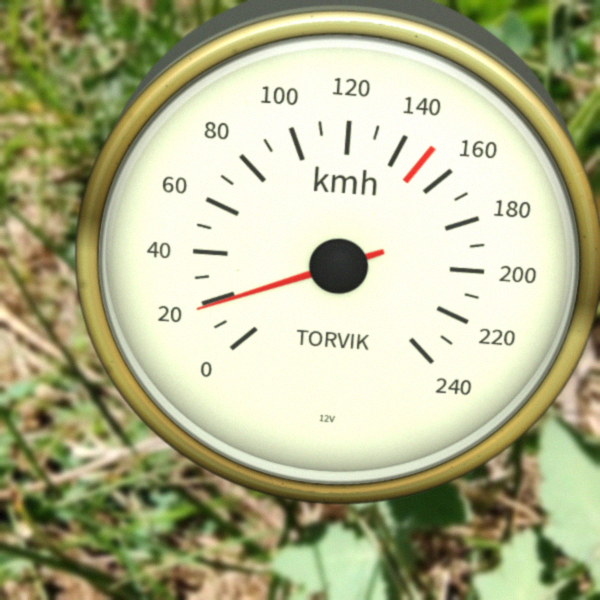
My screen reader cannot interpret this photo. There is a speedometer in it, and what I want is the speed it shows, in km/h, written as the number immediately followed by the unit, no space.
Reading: 20km/h
